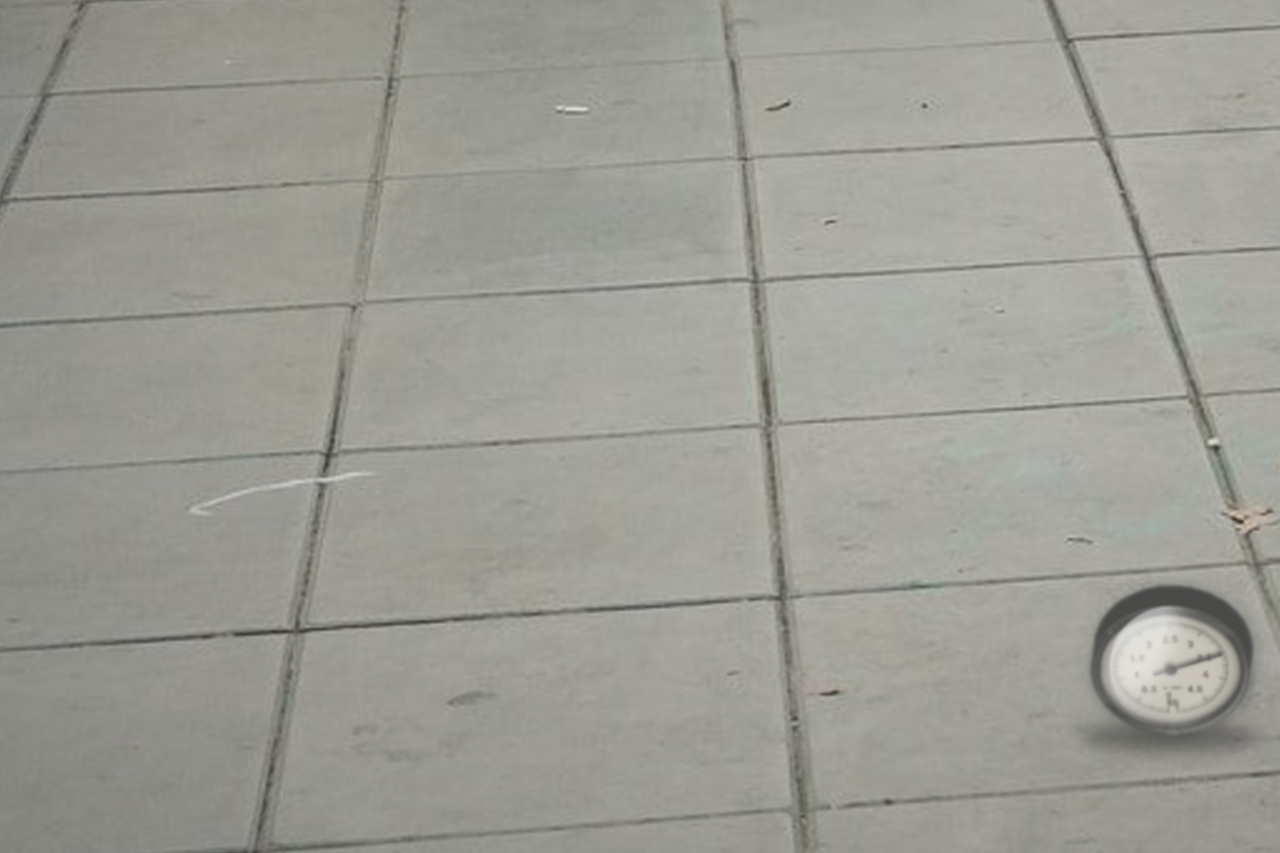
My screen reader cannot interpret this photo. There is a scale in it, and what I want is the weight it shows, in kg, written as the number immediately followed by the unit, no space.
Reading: 3.5kg
